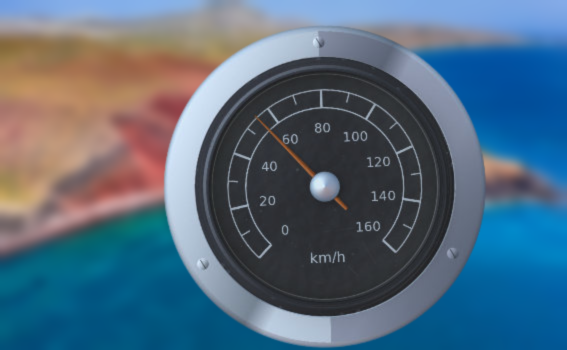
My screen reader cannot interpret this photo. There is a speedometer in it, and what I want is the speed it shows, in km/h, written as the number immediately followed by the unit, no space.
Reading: 55km/h
